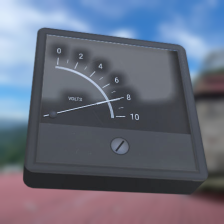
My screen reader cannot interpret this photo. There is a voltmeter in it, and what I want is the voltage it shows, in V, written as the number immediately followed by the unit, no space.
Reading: 8V
